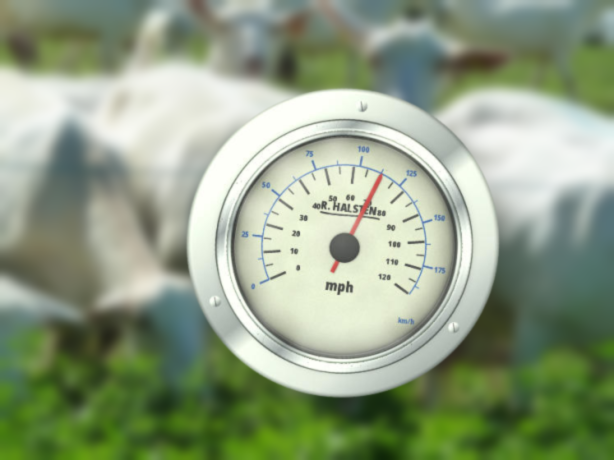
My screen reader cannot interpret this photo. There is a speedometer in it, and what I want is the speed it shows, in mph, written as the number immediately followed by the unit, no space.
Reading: 70mph
